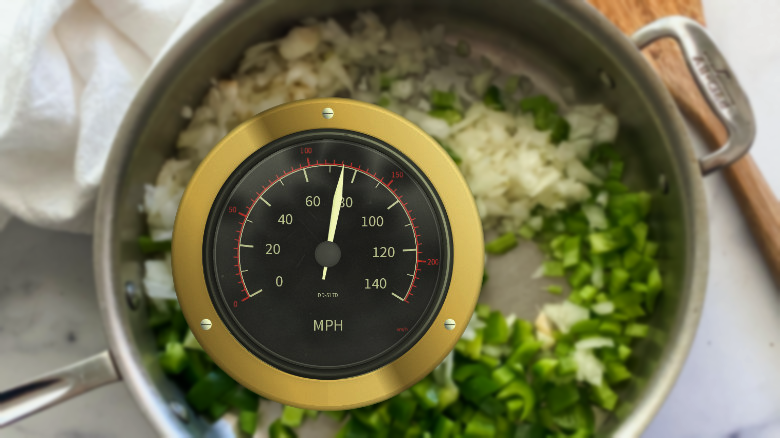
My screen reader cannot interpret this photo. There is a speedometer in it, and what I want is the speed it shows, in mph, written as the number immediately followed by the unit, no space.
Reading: 75mph
